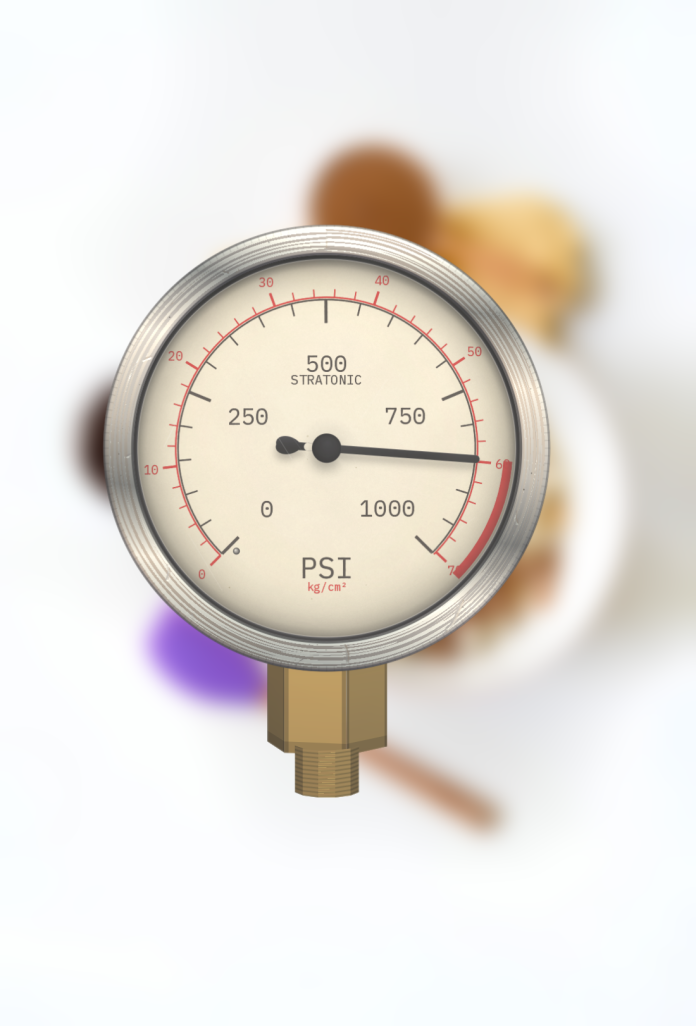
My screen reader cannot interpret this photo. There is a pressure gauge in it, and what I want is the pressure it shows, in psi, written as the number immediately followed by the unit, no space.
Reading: 850psi
